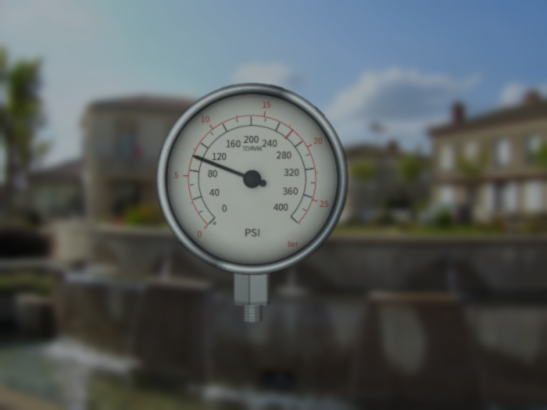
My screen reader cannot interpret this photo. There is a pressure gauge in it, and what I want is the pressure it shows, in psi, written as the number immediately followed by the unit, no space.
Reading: 100psi
